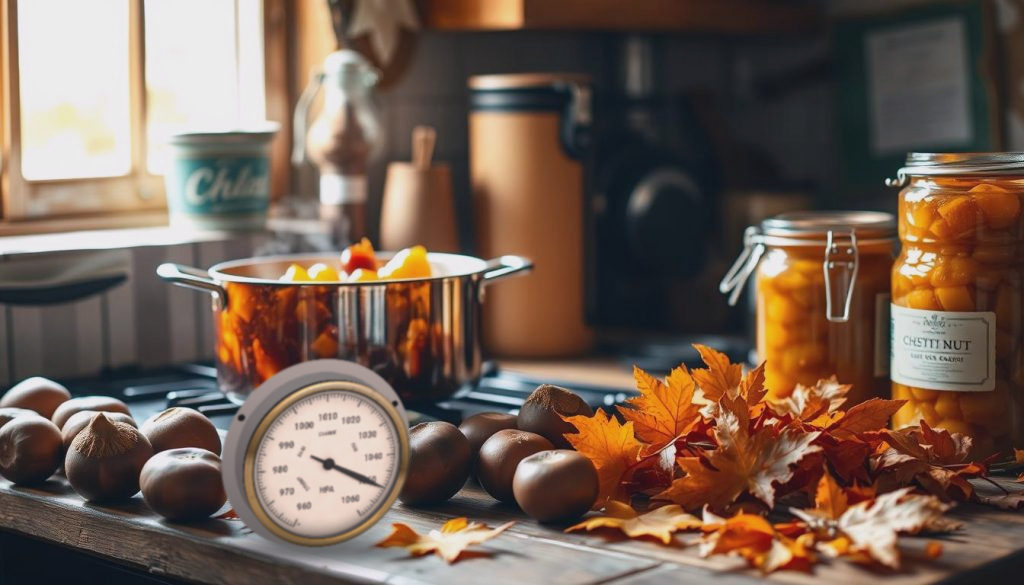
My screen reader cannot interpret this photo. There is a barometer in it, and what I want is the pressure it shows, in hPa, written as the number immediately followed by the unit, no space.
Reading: 1050hPa
